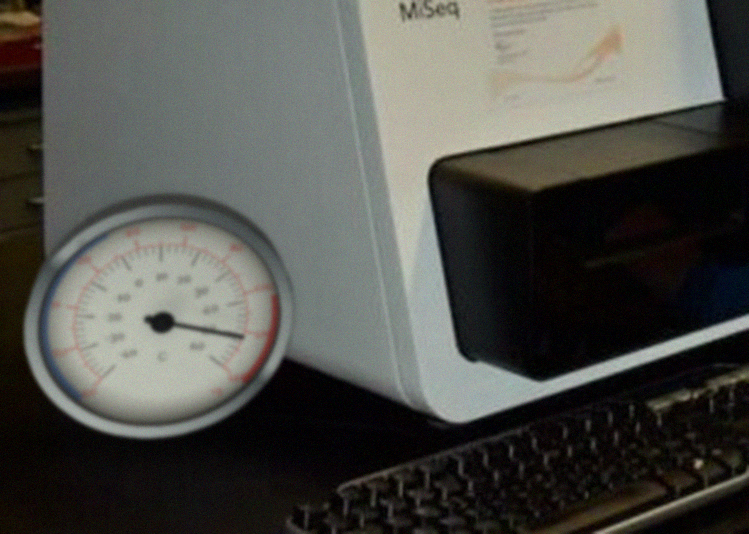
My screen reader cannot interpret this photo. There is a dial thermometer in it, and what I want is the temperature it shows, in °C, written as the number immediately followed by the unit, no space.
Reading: 50°C
